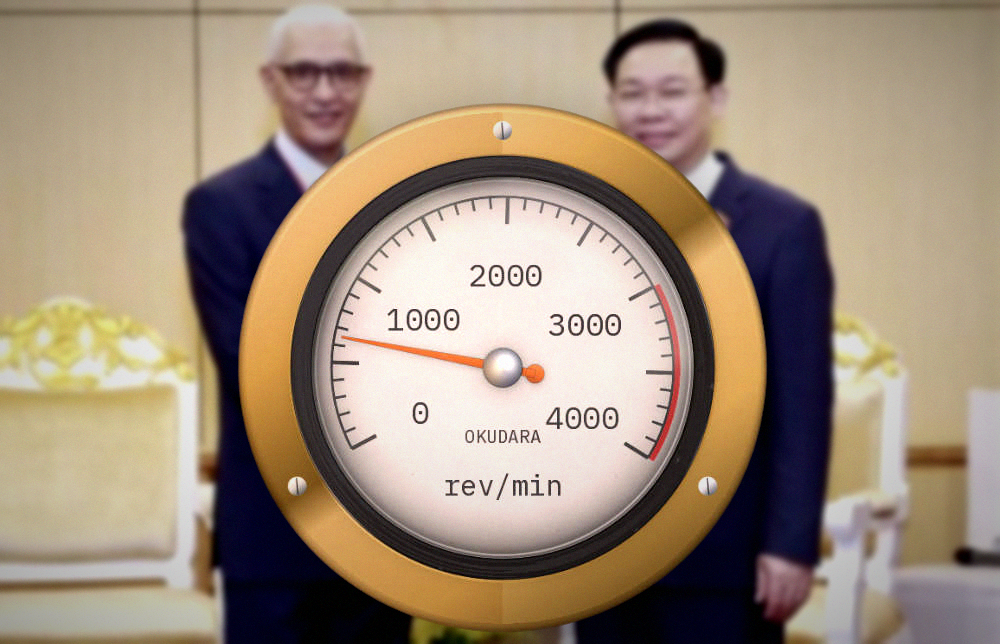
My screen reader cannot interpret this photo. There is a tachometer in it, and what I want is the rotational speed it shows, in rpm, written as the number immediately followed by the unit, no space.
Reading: 650rpm
